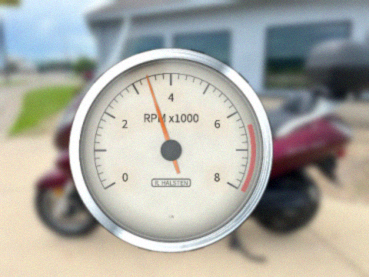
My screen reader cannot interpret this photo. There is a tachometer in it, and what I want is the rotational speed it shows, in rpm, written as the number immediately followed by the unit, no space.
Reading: 3400rpm
